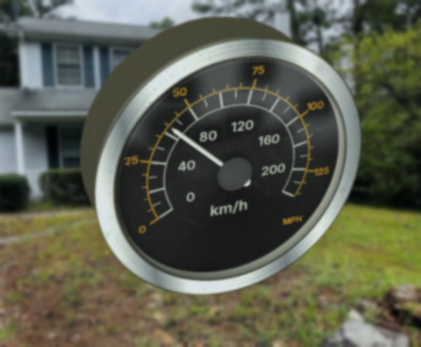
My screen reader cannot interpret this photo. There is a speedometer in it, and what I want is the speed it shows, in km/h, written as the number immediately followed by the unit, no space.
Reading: 65km/h
